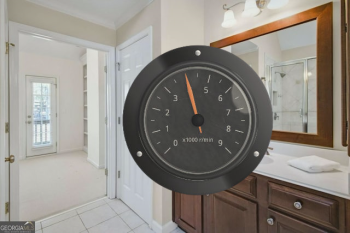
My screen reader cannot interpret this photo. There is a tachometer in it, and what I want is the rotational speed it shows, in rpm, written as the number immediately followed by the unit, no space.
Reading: 4000rpm
